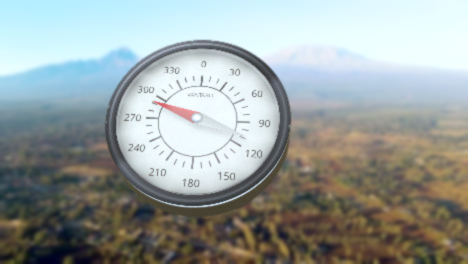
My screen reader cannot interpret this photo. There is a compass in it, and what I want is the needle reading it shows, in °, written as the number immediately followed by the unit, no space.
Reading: 290°
